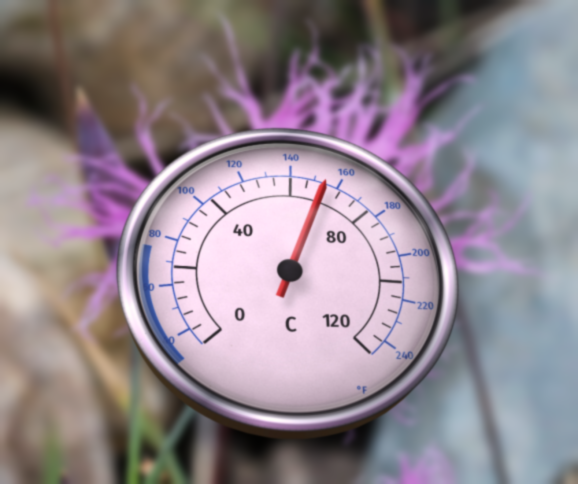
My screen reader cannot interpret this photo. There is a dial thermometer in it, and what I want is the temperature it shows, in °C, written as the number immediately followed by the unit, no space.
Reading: 68°C
